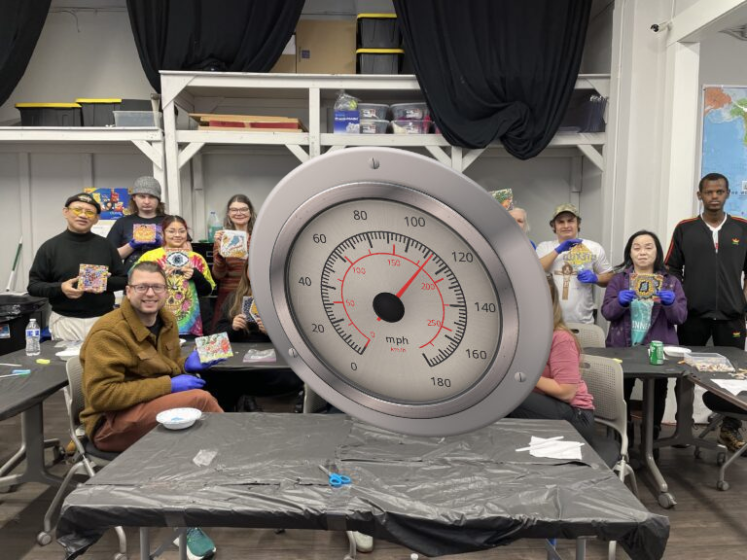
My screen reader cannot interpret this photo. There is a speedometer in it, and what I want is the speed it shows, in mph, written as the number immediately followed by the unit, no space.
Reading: 112mph
